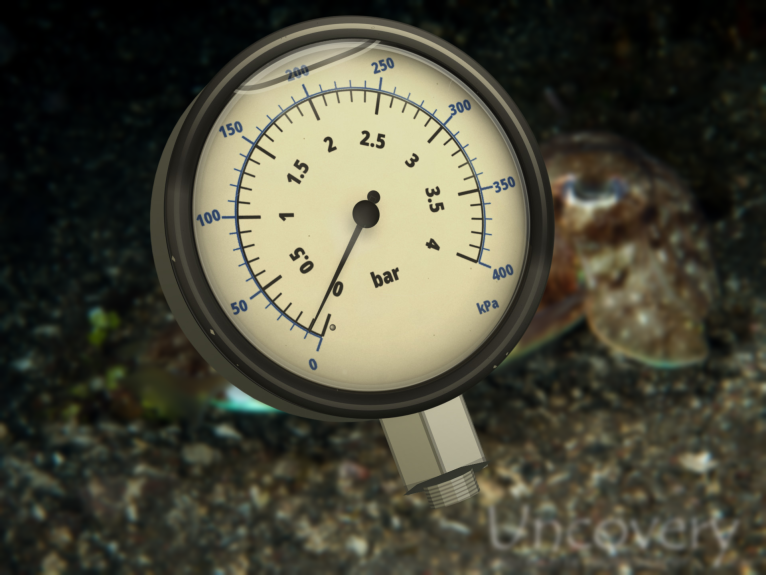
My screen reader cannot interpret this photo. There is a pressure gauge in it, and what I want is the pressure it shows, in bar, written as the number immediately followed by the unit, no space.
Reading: 0.1bar
